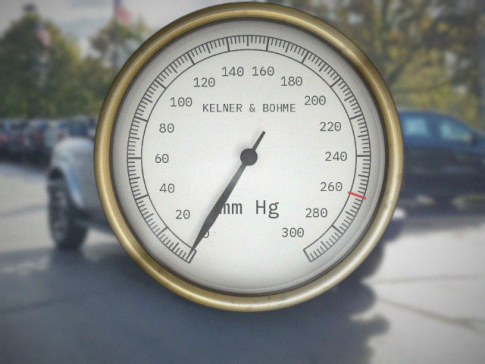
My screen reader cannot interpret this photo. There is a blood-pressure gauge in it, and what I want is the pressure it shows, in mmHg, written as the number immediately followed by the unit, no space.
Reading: 2mmHg
